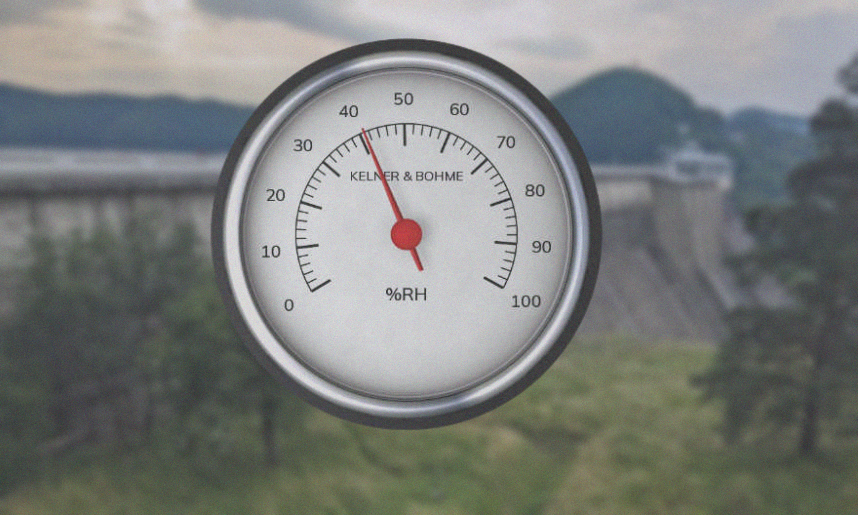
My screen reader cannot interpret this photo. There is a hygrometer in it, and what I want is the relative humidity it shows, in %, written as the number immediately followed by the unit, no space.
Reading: 41%
